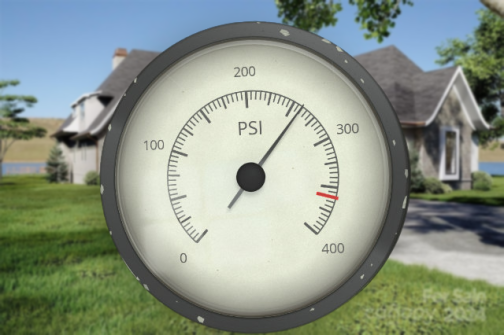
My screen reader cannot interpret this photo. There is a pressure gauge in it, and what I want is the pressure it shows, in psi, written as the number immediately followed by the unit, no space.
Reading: 260psi
